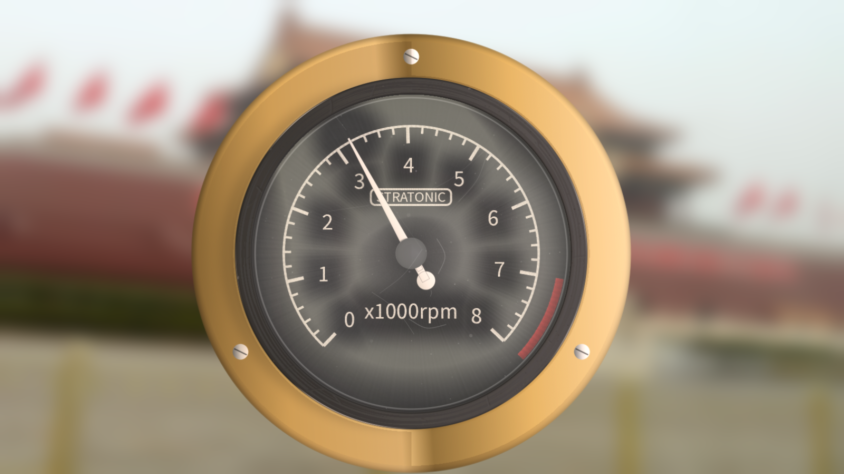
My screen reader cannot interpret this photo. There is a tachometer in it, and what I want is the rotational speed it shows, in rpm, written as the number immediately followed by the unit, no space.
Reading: 3200rpm
